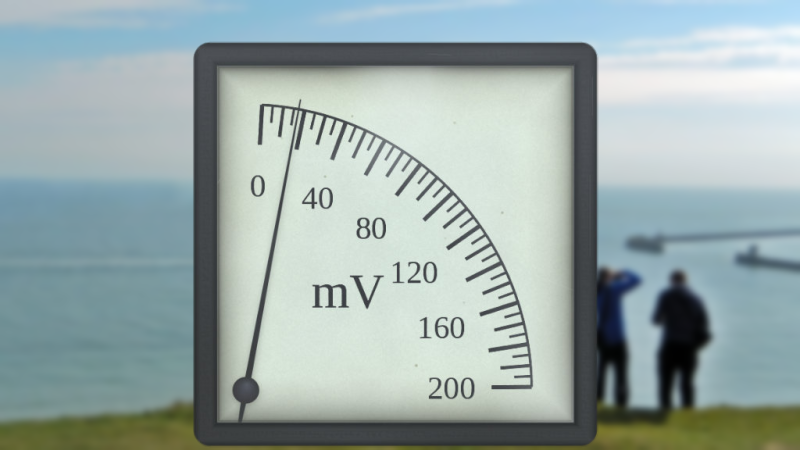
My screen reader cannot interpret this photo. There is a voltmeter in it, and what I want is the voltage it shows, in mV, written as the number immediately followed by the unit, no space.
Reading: 17.5mV
